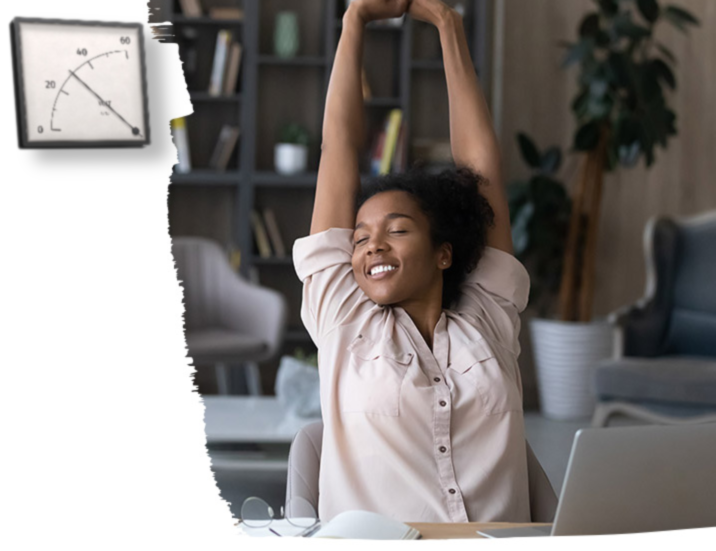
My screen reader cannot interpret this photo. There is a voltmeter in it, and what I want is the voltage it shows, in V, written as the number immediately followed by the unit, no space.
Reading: 30V
